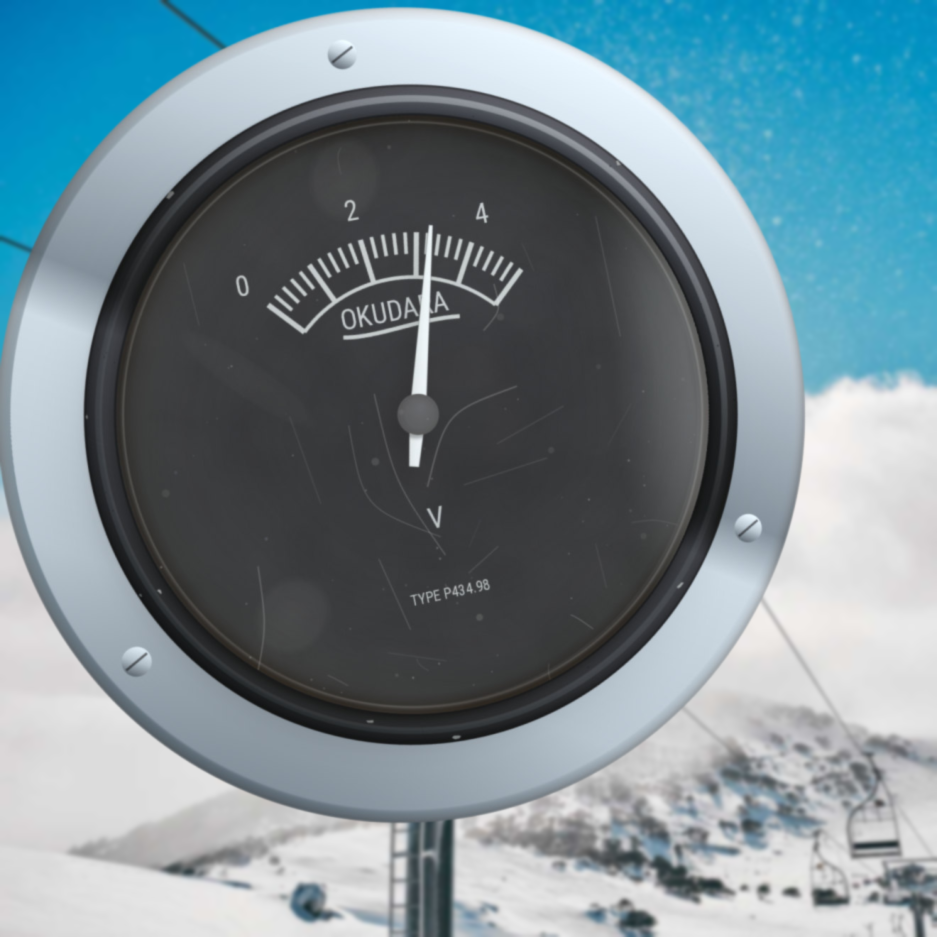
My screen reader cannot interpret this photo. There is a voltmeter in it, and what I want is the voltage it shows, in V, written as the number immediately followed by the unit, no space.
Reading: 3.2V
